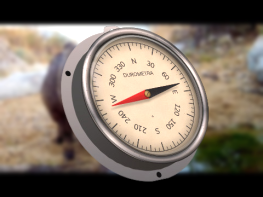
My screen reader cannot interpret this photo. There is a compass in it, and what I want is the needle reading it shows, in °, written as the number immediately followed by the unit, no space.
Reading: 260°
